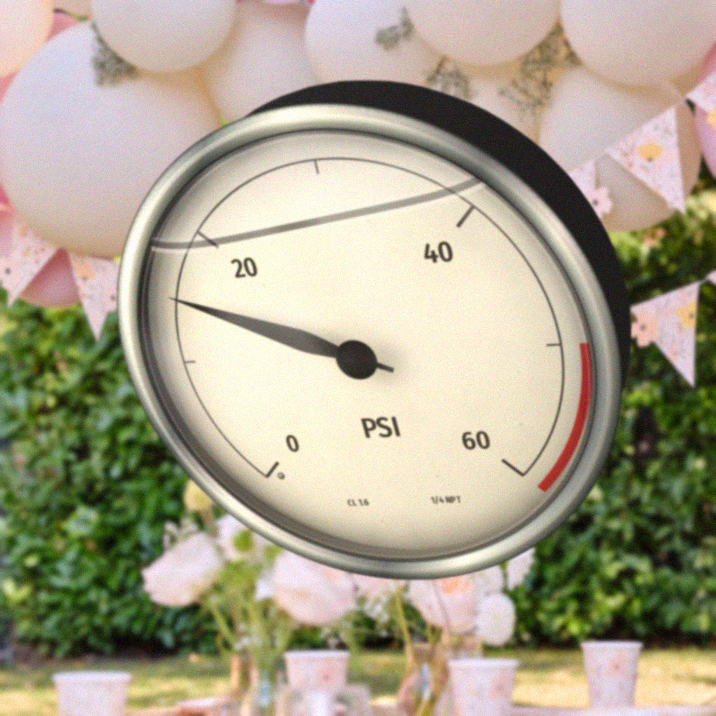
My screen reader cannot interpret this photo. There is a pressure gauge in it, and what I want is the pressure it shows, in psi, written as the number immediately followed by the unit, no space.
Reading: 15psi
